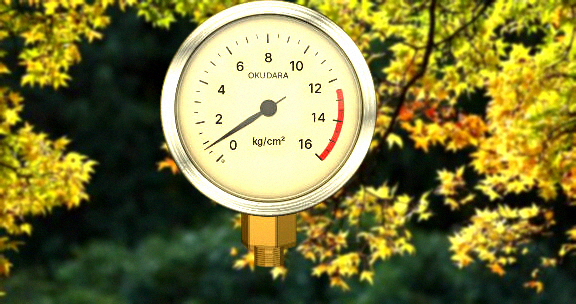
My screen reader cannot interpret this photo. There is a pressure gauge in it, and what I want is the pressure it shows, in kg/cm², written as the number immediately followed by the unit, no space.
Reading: 0.75kg/cm²
